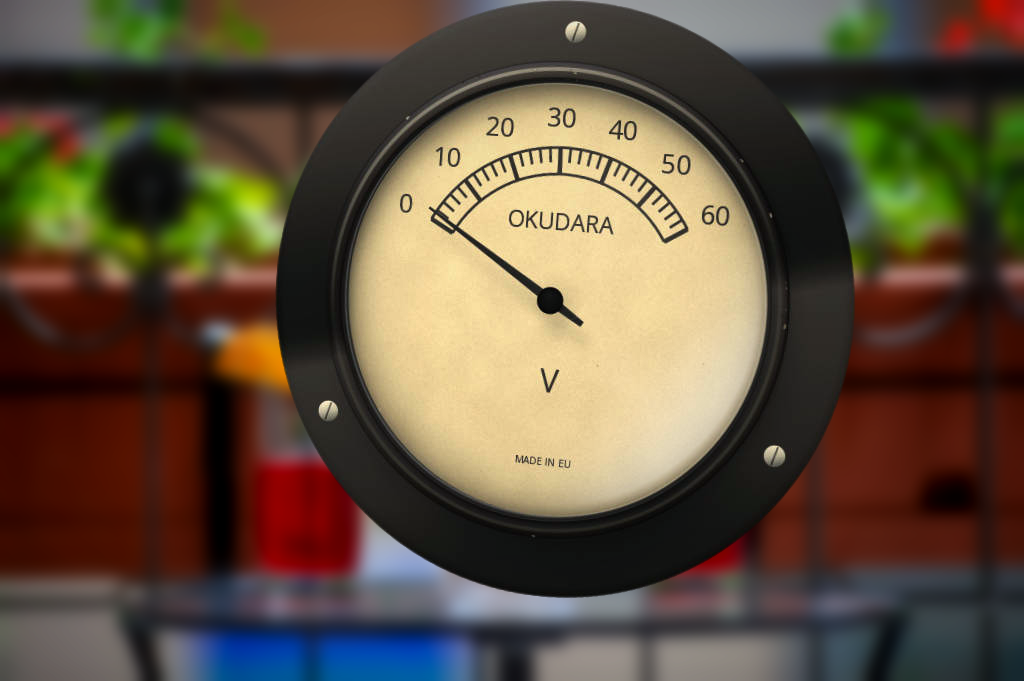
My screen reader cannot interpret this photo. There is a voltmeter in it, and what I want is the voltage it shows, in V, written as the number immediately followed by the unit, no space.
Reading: 2V
